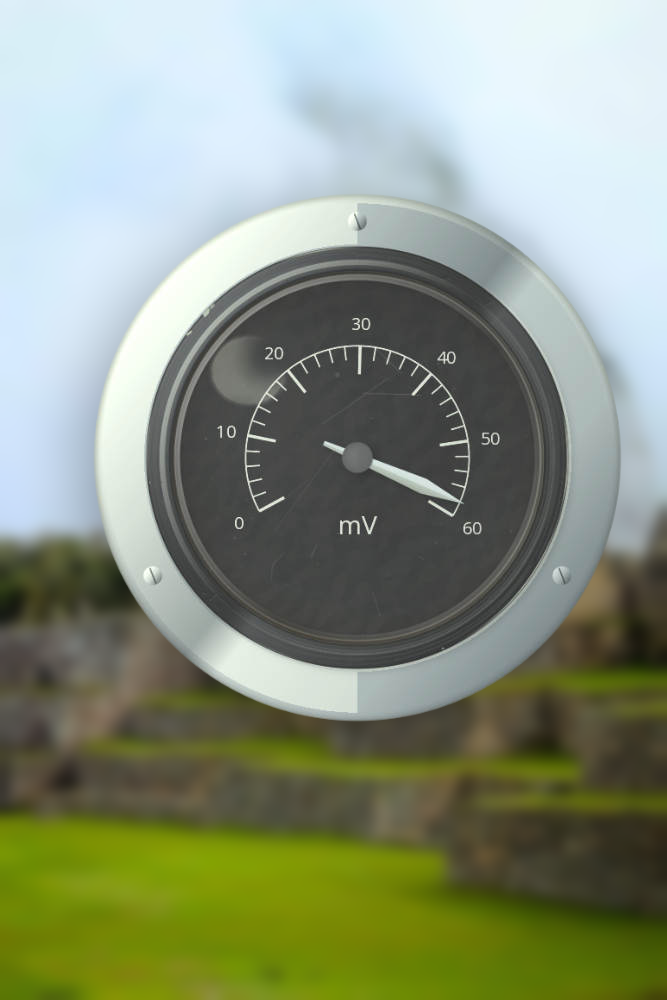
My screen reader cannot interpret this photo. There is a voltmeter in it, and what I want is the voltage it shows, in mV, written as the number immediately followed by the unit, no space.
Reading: 58mV
